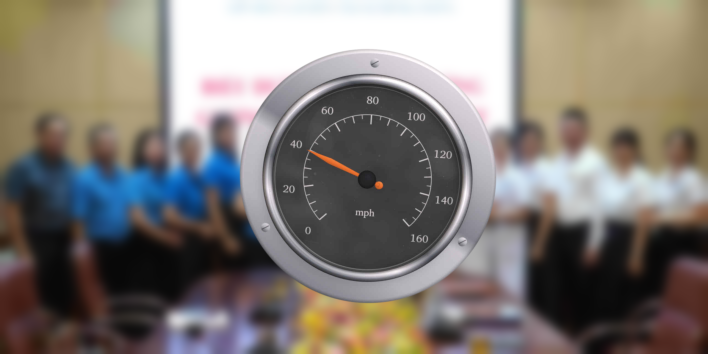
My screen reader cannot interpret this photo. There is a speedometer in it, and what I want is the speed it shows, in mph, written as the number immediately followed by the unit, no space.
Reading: 40mph
